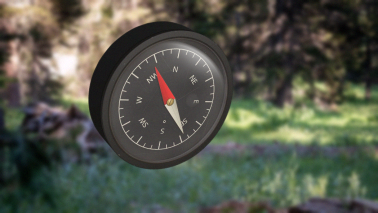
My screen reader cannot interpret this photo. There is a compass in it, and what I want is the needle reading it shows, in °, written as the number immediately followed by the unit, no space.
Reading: 325°
